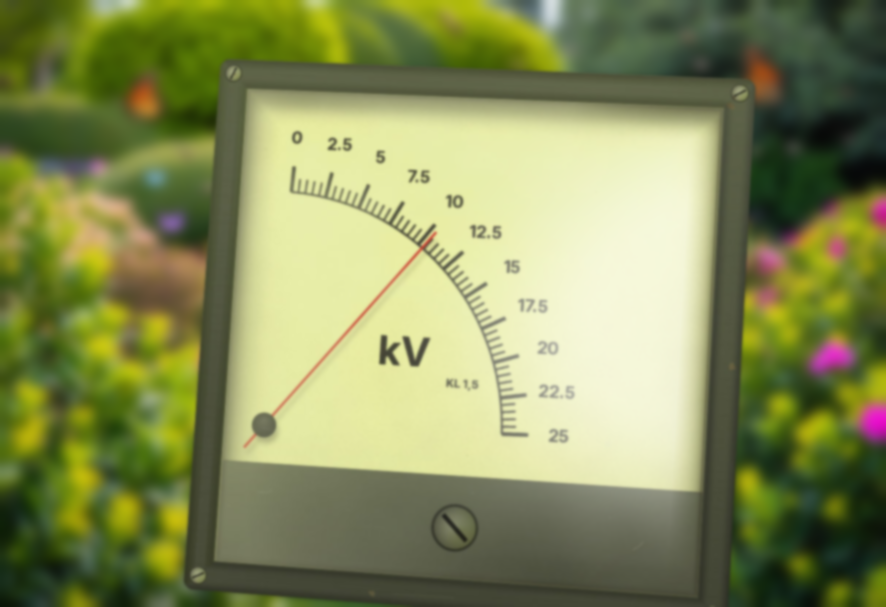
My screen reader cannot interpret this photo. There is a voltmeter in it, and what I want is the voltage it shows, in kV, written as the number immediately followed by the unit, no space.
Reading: 10.5kV
